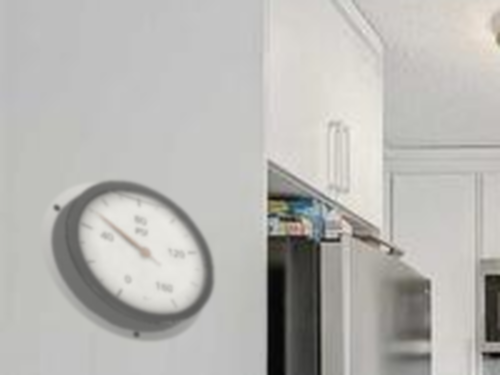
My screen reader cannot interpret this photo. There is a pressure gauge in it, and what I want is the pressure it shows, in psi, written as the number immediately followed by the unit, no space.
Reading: 50psi
